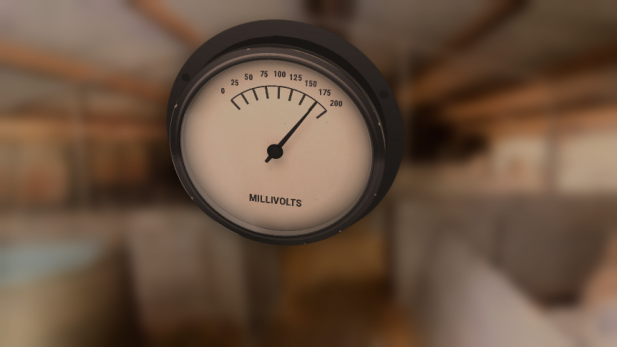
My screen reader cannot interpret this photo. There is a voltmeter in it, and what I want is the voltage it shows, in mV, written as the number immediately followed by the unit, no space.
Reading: 175mV
